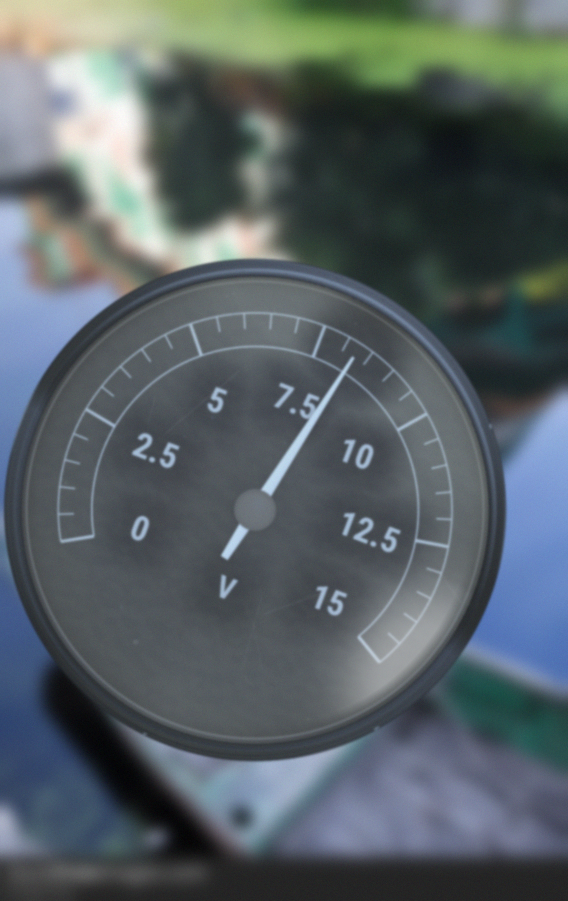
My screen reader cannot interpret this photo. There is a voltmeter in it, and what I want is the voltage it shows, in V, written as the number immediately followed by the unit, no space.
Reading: 8.25V
